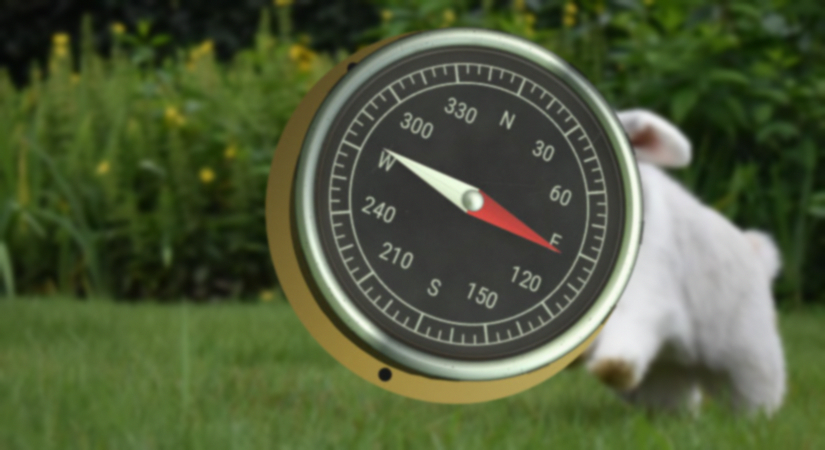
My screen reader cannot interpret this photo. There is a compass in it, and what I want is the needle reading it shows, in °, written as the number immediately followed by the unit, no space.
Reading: 95°
